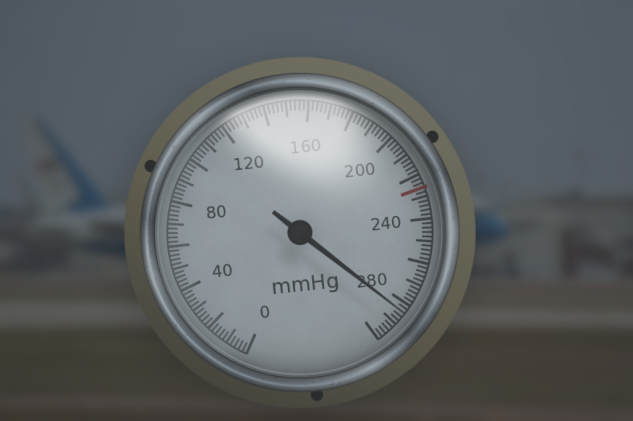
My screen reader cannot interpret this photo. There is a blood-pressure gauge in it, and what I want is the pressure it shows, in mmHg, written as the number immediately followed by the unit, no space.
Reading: 284mmHg
